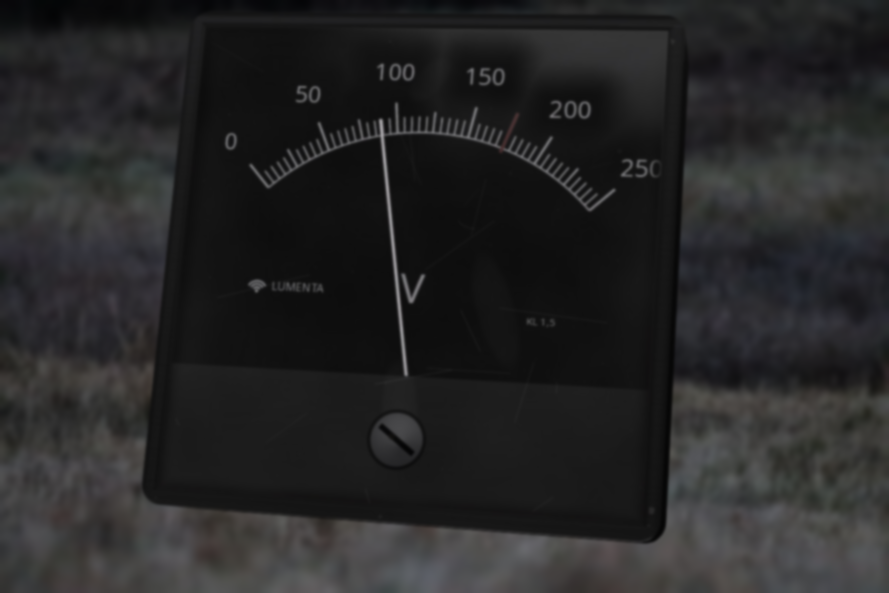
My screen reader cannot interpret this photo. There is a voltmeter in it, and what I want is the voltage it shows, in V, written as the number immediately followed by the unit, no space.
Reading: 90V
